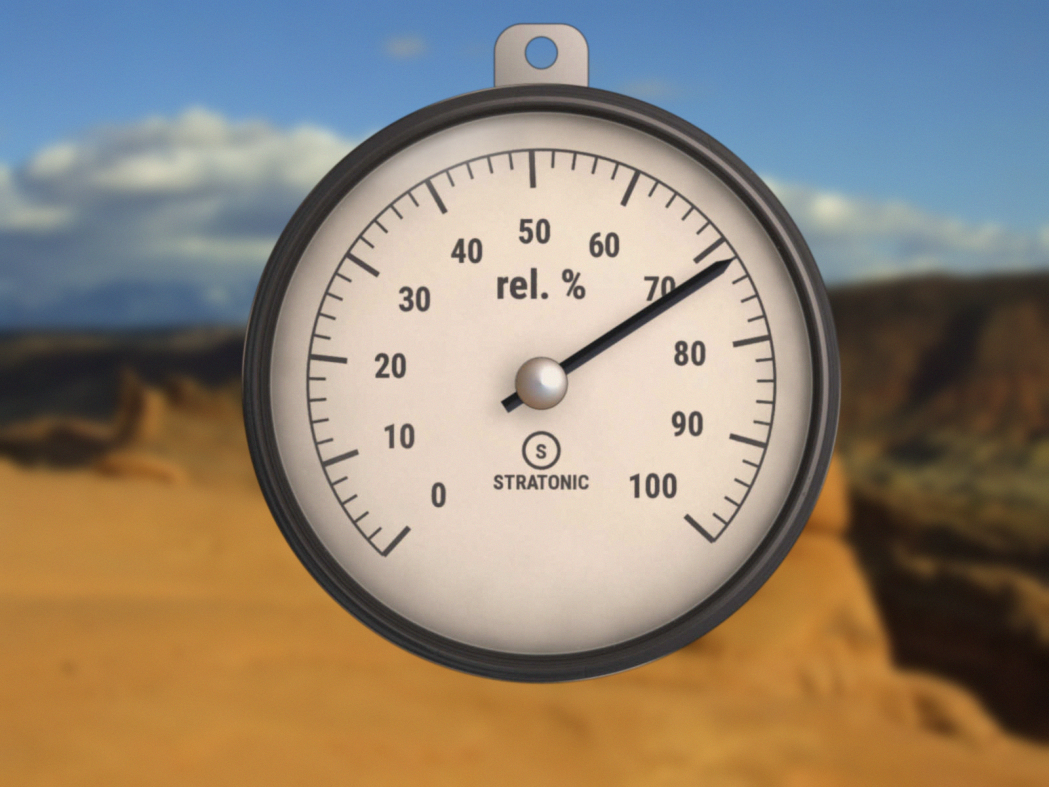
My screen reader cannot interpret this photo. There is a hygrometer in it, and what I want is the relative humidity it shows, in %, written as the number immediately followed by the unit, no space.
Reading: 72%
